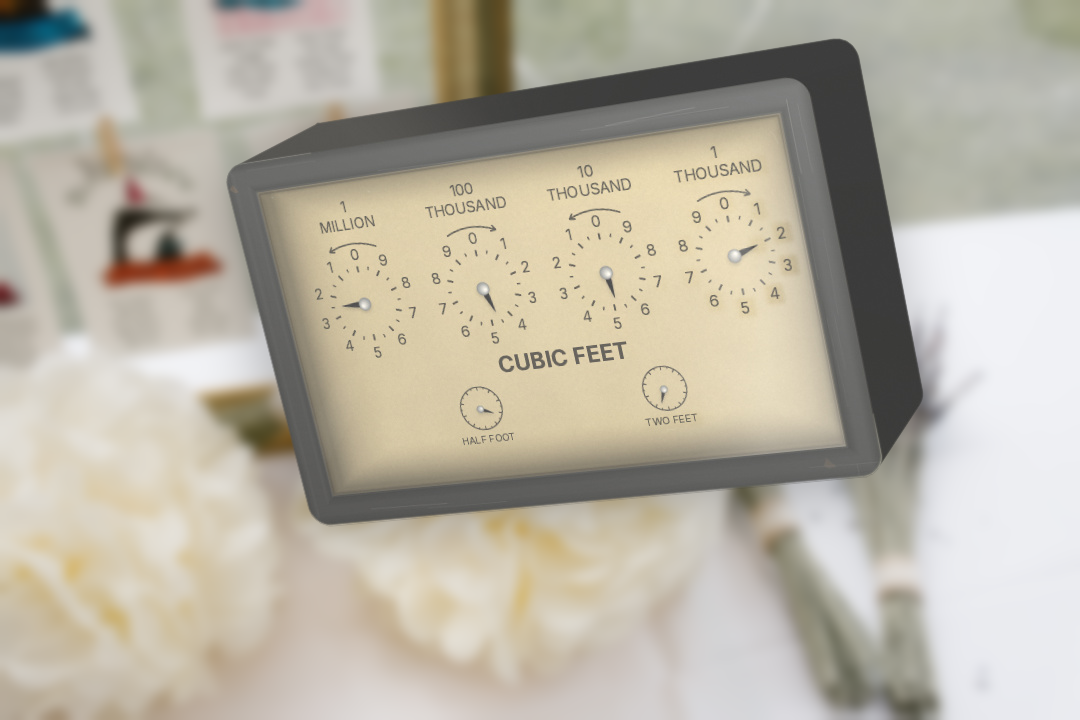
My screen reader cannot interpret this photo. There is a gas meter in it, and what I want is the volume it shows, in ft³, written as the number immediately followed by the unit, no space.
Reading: 245200ft³
